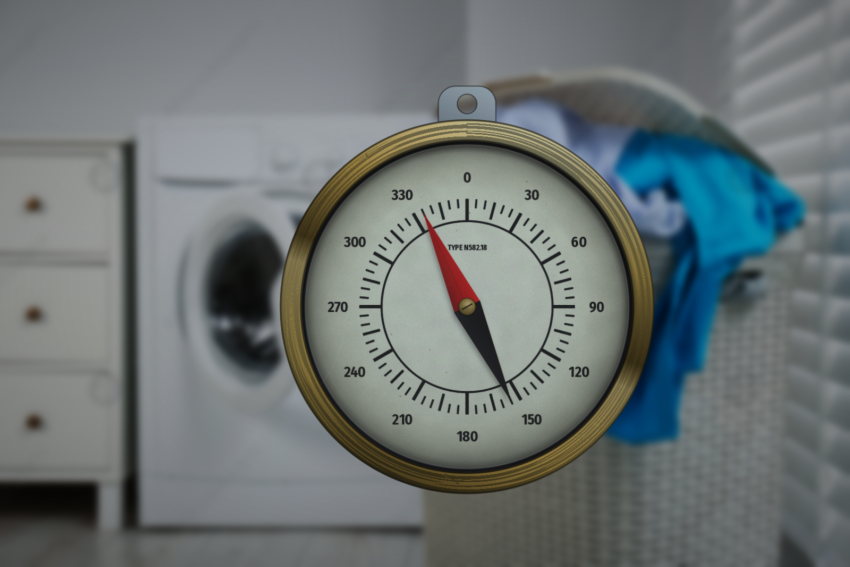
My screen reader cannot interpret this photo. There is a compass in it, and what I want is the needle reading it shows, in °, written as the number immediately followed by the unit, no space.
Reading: 335°
